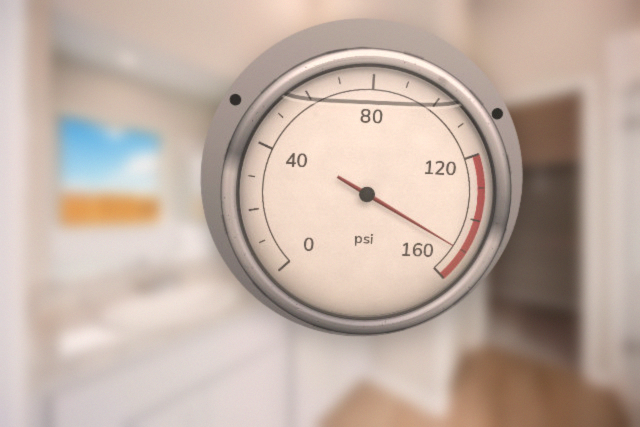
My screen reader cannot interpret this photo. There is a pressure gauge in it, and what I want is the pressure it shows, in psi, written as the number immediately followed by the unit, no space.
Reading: 150psi
